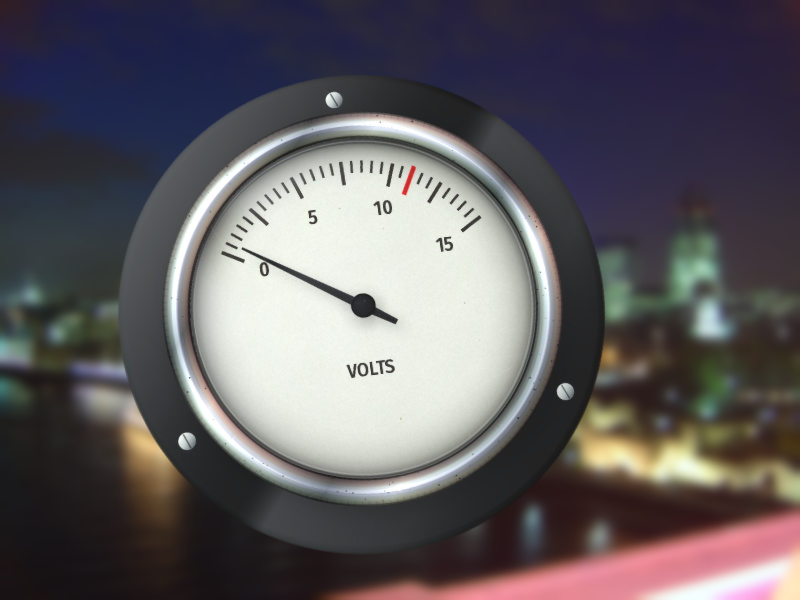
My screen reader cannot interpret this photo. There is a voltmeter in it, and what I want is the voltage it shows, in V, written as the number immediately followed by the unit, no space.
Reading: 0.5V
